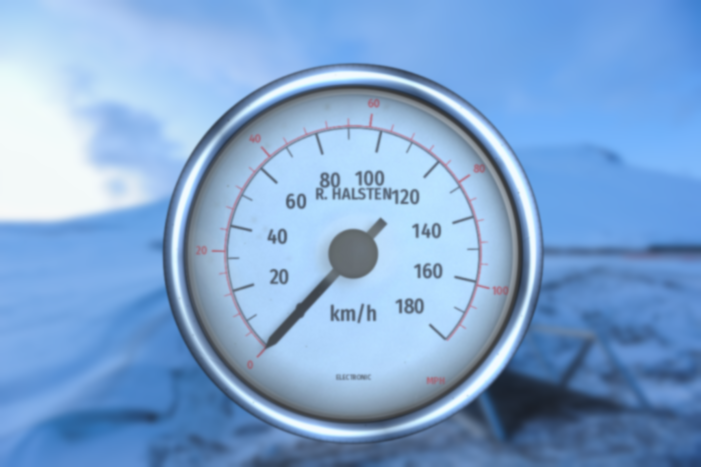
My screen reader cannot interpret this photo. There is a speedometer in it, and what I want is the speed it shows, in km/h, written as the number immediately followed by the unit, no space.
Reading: 0km/h
